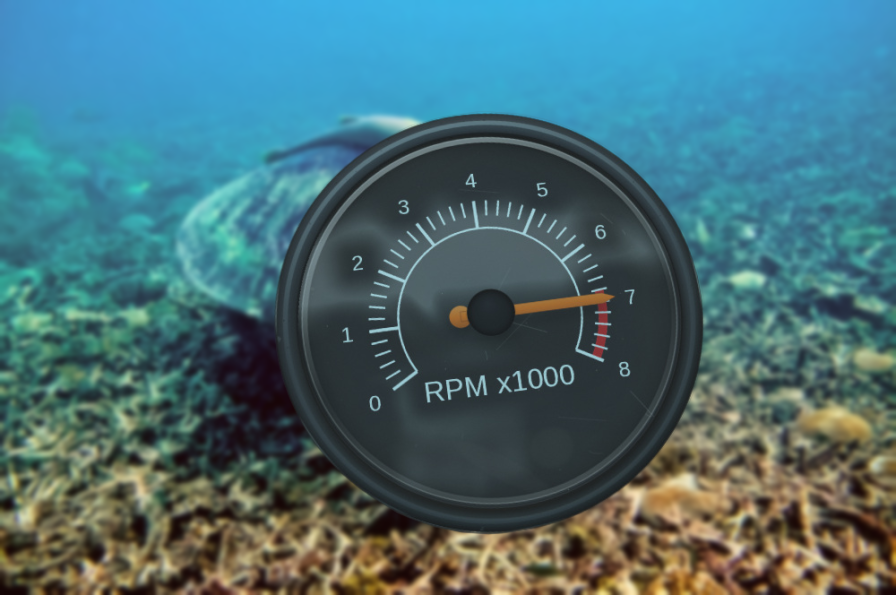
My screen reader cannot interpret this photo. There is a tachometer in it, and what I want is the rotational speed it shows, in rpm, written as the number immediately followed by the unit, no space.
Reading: 7000rpm
